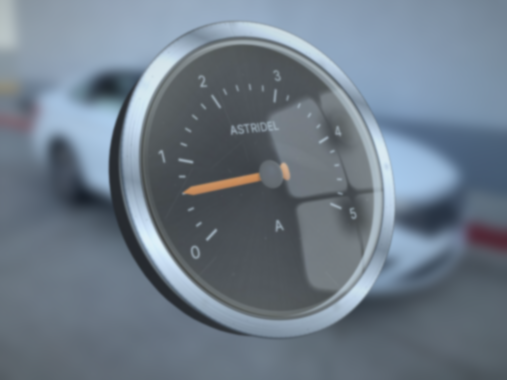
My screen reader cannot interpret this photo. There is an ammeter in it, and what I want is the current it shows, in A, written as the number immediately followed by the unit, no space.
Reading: 0.6A
